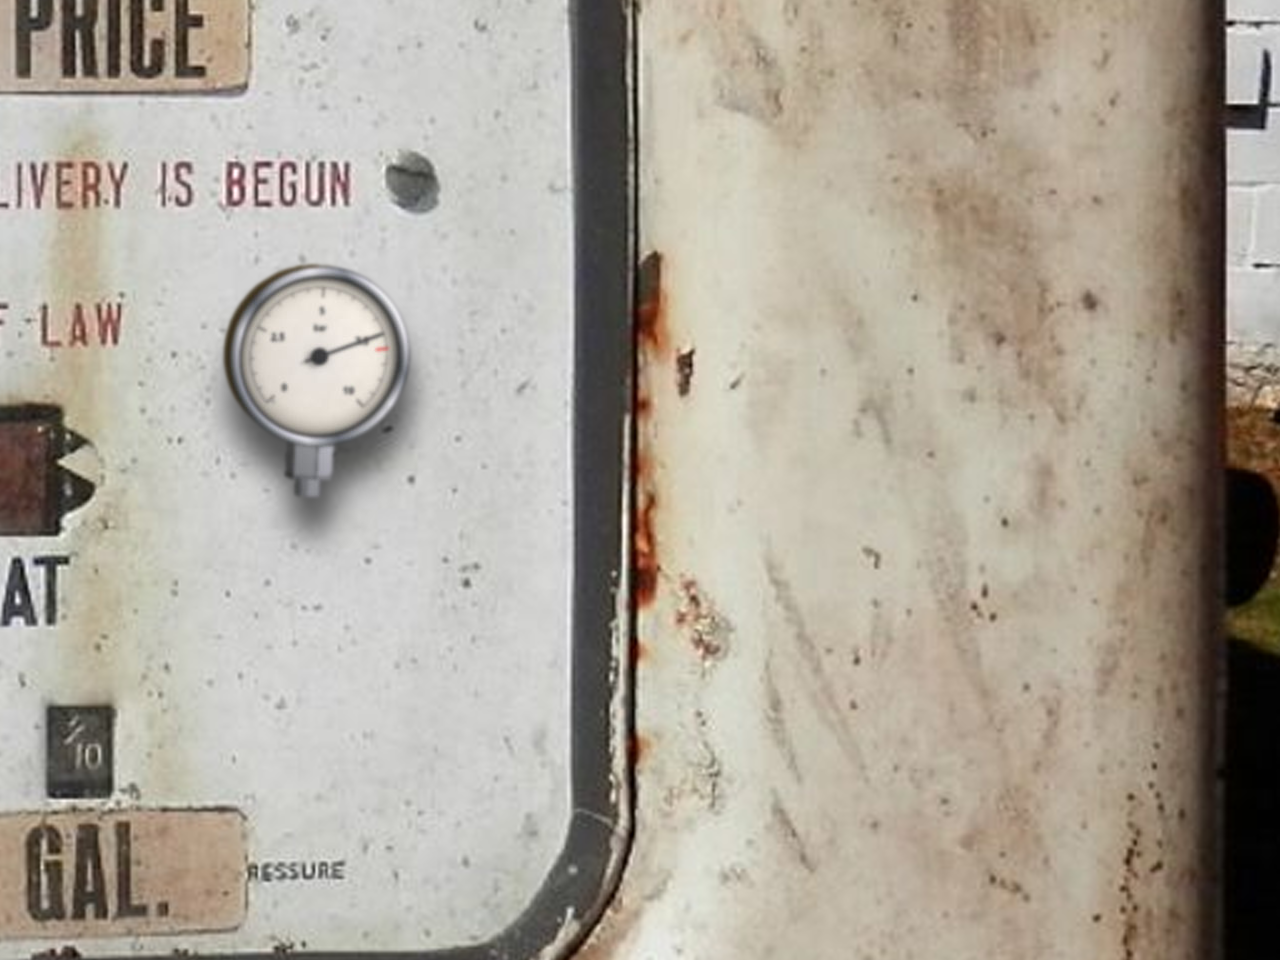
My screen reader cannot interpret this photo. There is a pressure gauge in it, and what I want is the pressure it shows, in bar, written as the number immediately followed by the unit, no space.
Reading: 7.5bar
